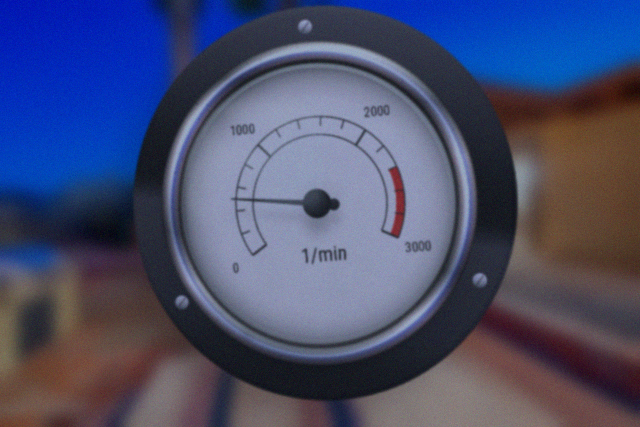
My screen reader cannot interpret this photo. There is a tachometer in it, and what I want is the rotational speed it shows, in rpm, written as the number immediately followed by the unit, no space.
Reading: 500rpm
